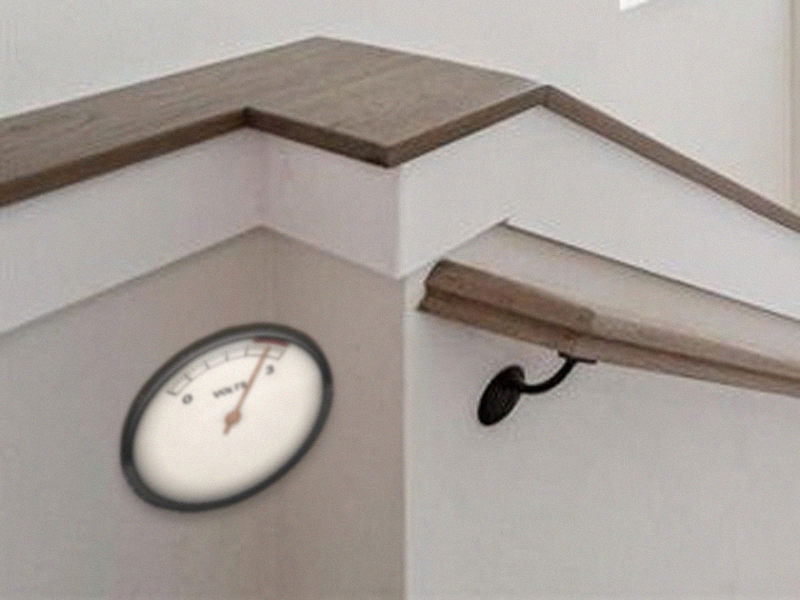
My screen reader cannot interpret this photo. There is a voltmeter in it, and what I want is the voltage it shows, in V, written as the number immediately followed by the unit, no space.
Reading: 2.5V
